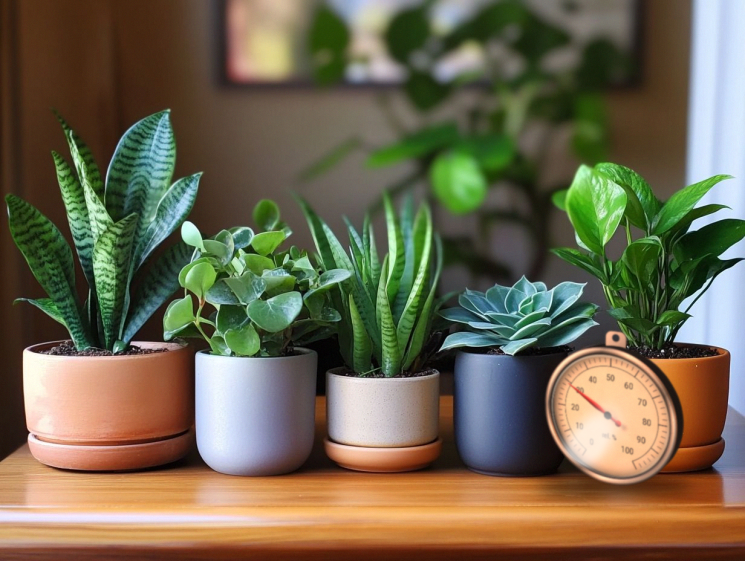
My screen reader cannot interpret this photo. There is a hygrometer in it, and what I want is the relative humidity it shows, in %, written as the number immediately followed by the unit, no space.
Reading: 30%
